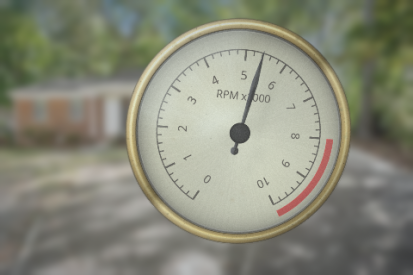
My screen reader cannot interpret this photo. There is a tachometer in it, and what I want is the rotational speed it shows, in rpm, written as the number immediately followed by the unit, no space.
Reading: 5400rpm
